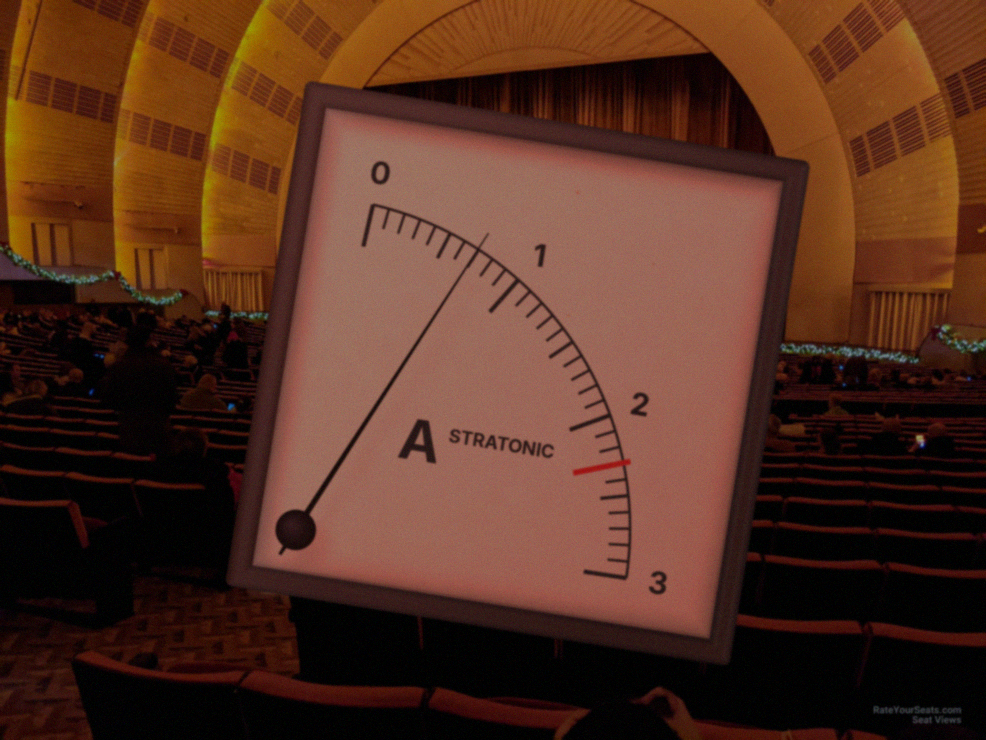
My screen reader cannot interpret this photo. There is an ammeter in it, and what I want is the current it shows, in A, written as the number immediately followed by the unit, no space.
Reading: 0.7A
